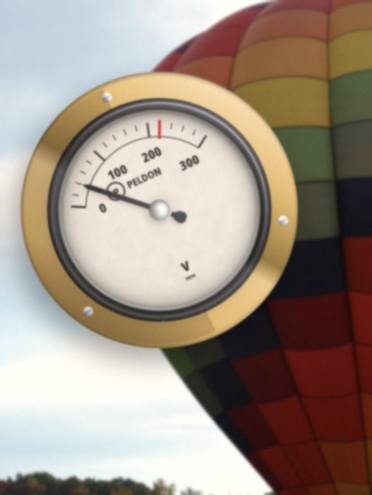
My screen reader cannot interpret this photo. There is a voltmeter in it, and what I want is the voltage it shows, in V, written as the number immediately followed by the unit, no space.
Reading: 40V
